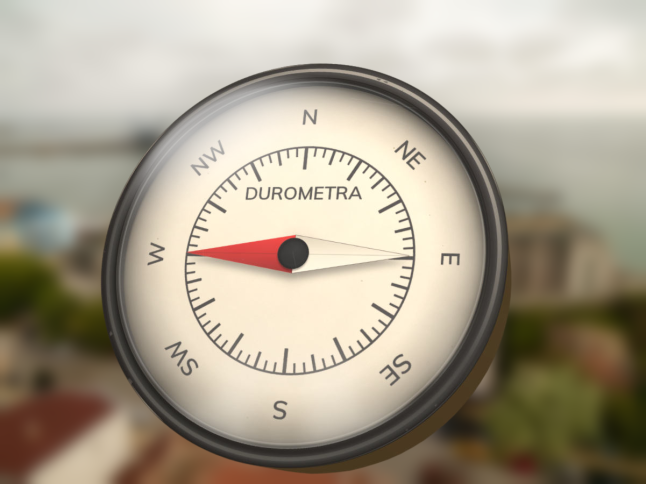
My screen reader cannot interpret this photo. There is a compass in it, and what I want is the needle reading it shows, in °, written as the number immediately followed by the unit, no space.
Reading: 270°
